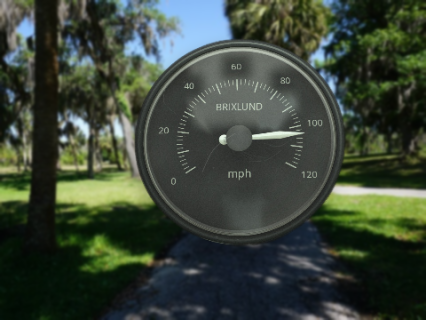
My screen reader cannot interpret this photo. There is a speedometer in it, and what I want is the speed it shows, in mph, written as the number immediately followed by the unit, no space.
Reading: 104mph
